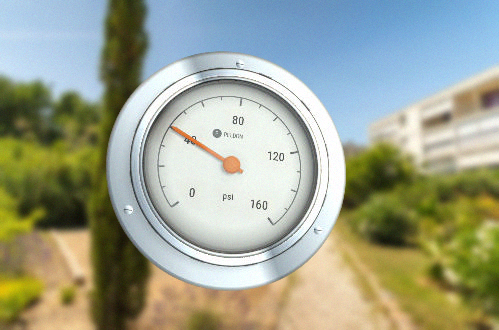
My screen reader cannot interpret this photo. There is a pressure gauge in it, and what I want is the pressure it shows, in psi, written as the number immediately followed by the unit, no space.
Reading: 40psi
